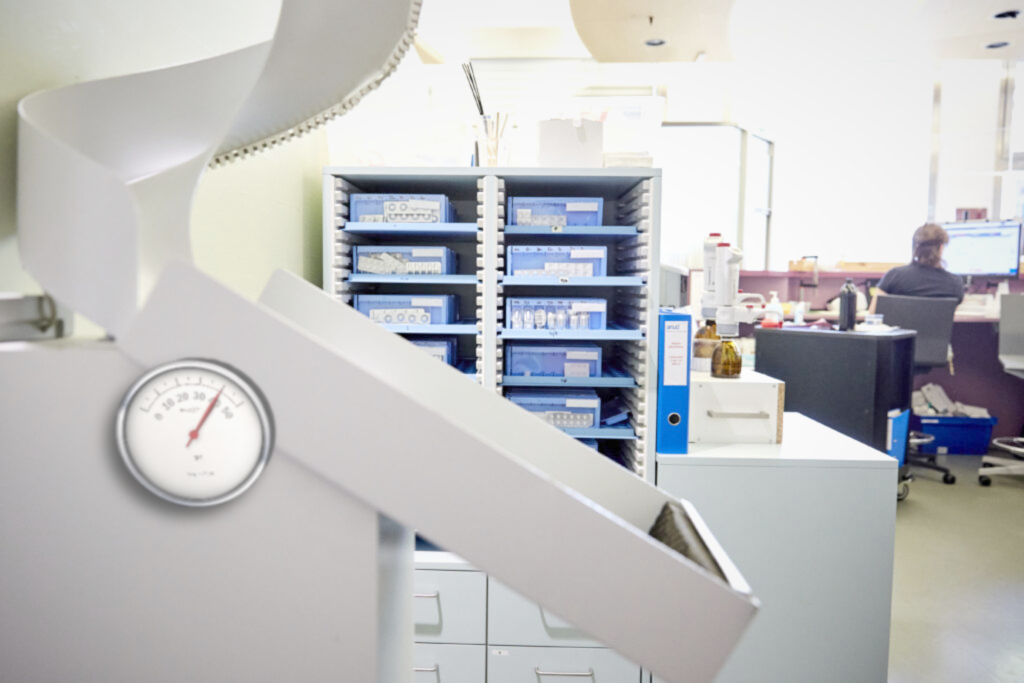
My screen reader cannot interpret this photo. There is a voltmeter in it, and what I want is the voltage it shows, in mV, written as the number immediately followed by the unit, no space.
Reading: 40mV
